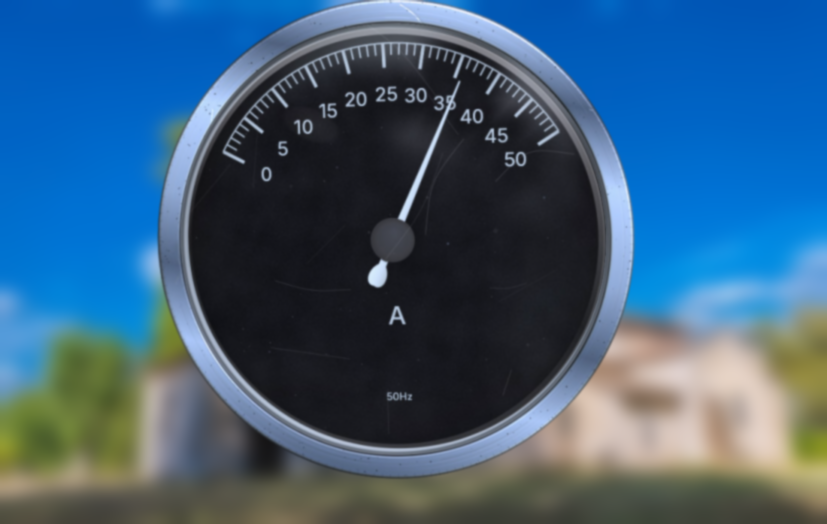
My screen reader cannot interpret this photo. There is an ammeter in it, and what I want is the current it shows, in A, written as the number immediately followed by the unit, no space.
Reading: 36A
